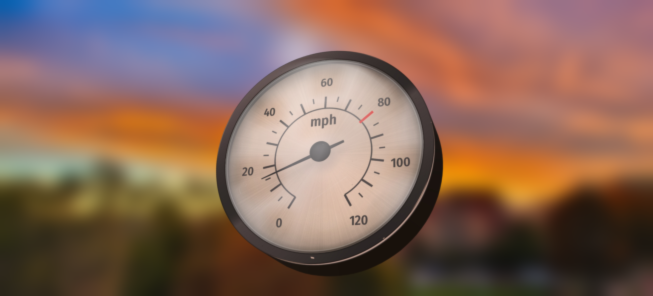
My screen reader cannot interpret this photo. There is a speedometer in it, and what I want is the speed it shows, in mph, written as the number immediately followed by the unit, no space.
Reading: 15mph
